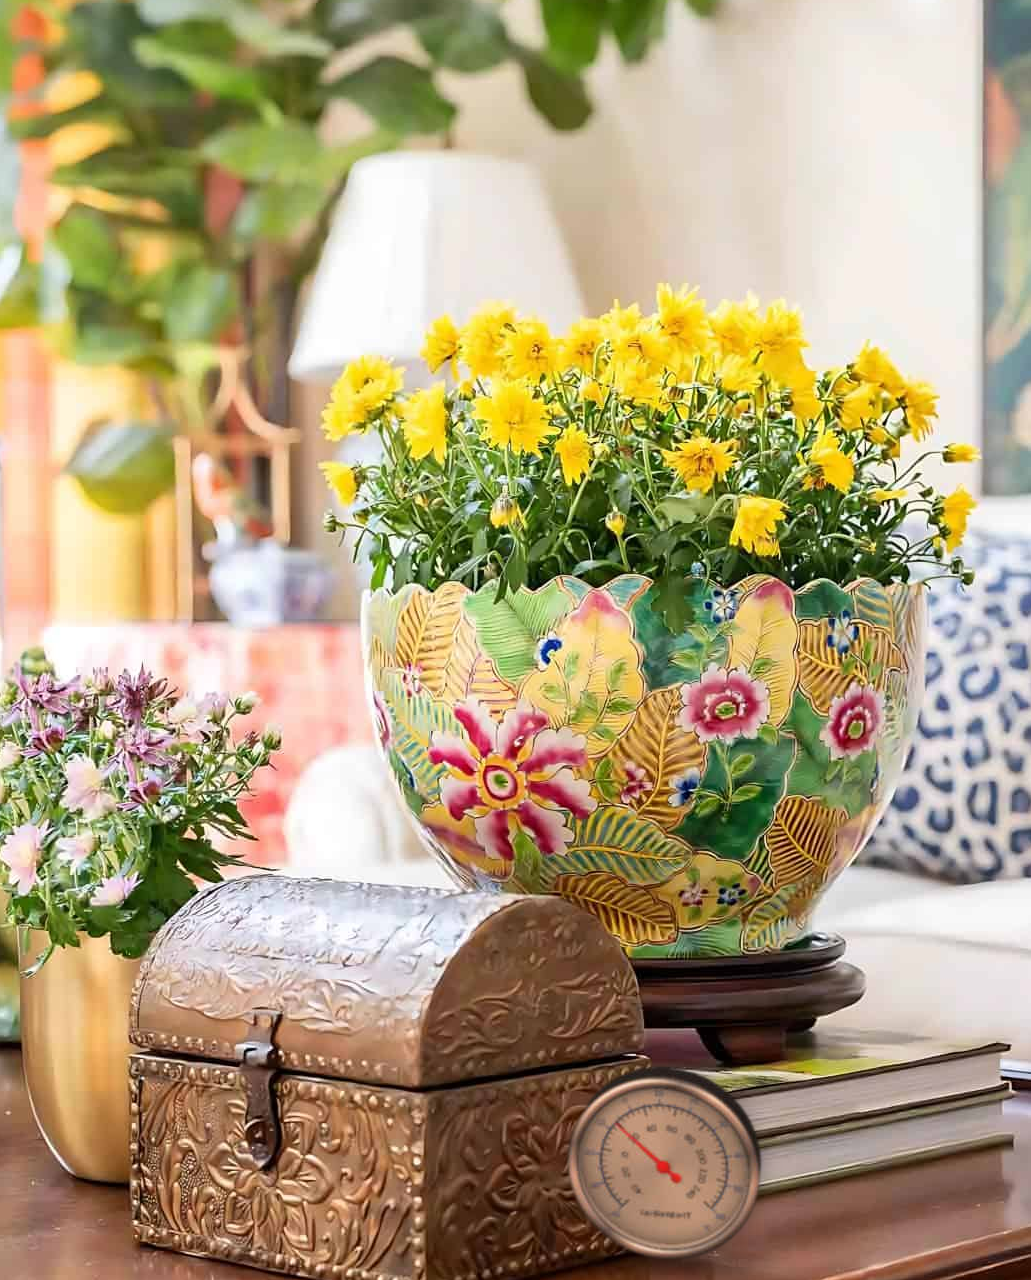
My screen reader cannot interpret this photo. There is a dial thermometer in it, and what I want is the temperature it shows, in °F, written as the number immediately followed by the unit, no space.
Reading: 20°F
